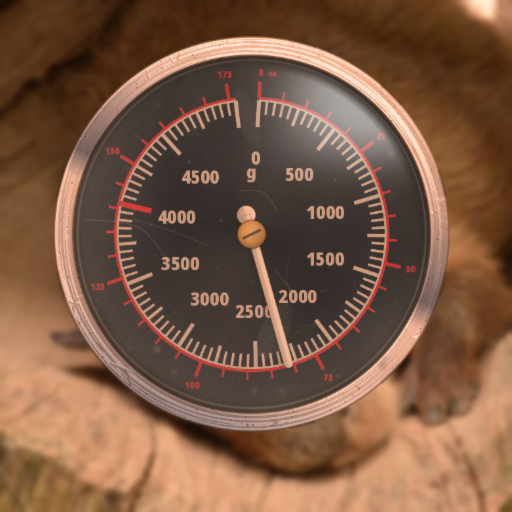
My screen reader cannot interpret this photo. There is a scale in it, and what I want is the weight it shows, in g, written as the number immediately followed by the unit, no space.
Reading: 2300g
